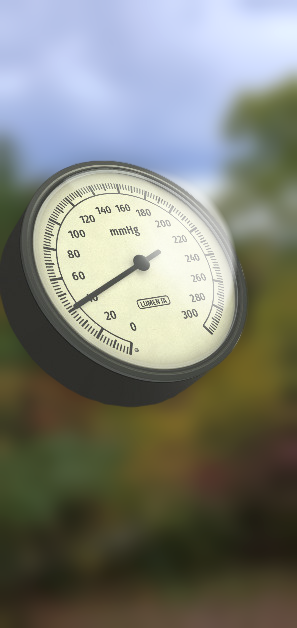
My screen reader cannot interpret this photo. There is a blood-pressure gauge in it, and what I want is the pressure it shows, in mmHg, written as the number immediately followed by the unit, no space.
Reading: 40mmHg
